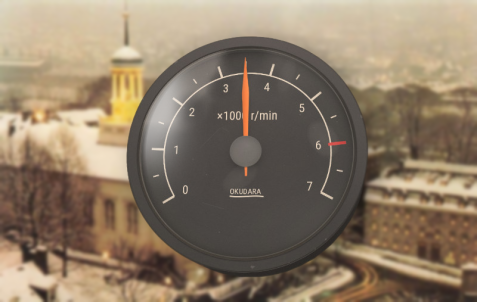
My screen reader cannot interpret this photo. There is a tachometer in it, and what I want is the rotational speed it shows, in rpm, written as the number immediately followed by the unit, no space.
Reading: 3500rpm
